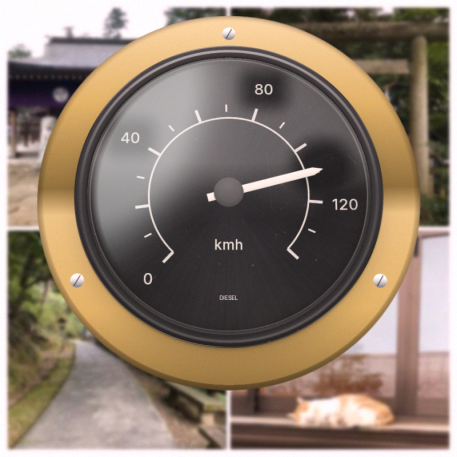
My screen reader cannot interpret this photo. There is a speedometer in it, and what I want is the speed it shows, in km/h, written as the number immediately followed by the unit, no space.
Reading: 110km/h
